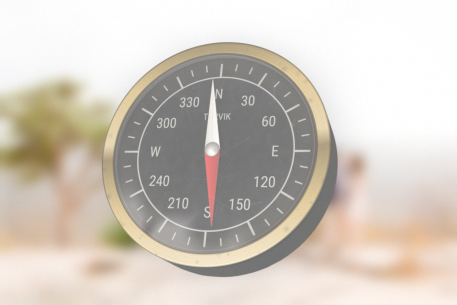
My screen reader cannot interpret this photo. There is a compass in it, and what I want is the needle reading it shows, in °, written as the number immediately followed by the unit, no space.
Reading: 175°
